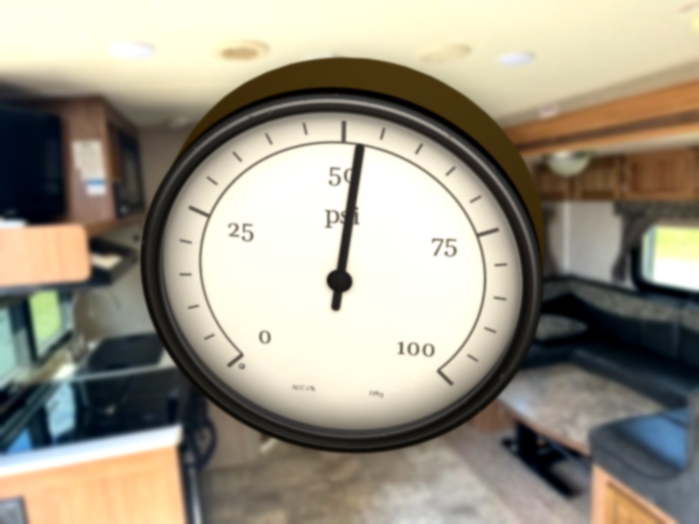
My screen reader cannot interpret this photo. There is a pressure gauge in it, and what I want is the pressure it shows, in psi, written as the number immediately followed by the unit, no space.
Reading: 52.5psi
